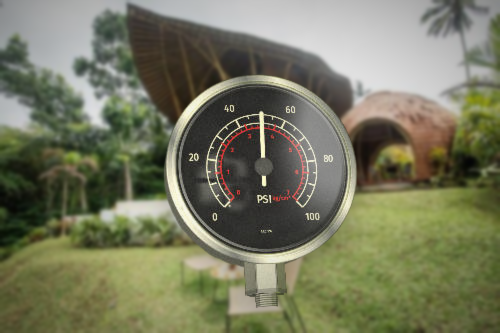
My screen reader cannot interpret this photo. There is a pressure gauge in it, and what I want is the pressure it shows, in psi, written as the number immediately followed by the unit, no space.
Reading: 50psi
